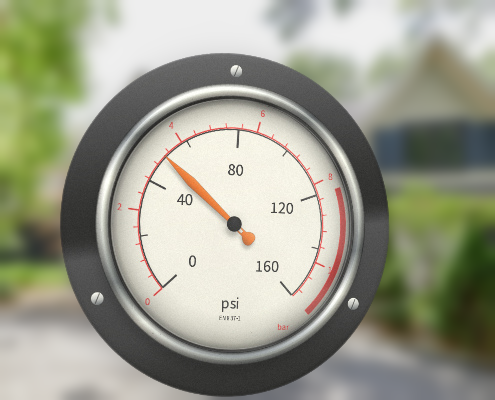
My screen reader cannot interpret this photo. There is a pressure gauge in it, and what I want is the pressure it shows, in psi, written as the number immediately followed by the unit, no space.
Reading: 50psi
